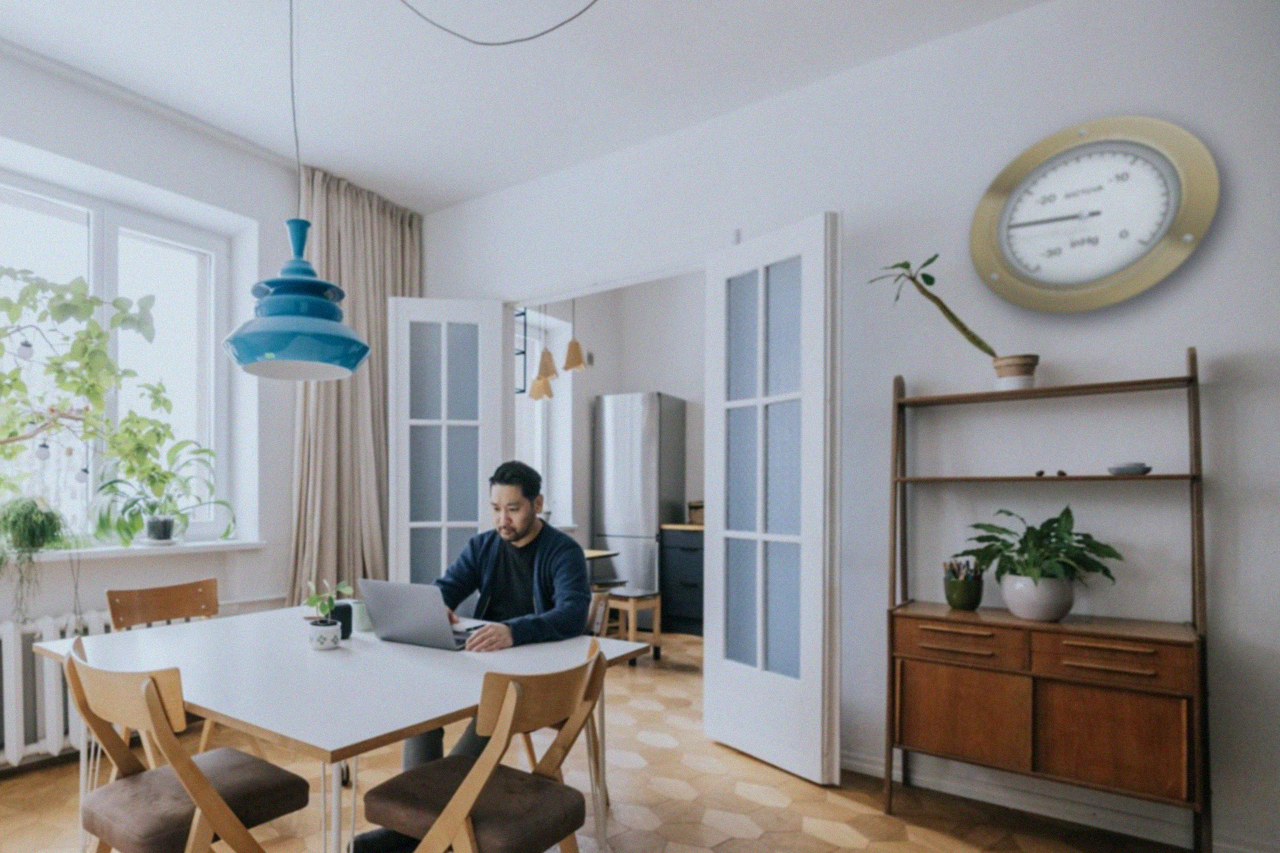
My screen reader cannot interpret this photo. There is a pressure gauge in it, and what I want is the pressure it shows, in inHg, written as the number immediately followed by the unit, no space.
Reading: -24inHg
